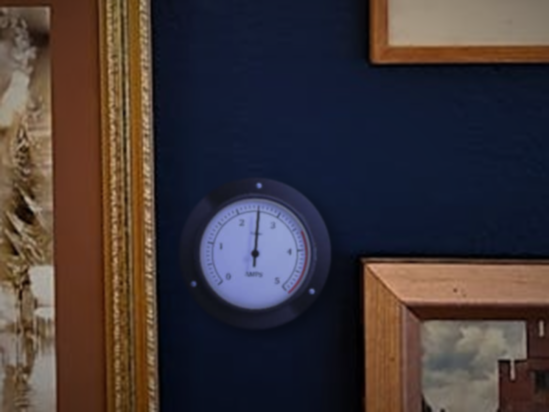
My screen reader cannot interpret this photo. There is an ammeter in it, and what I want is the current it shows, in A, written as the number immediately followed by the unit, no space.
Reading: 2.5A
